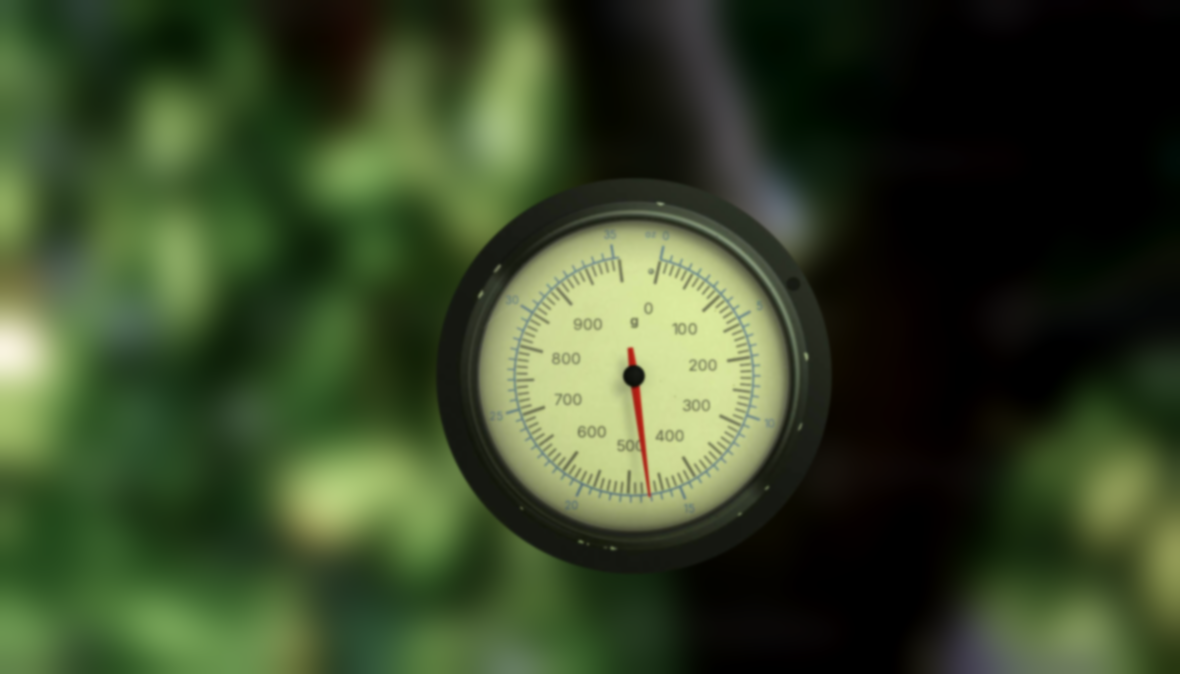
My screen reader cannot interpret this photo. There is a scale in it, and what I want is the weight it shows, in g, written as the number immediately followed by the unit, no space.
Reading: 470g
